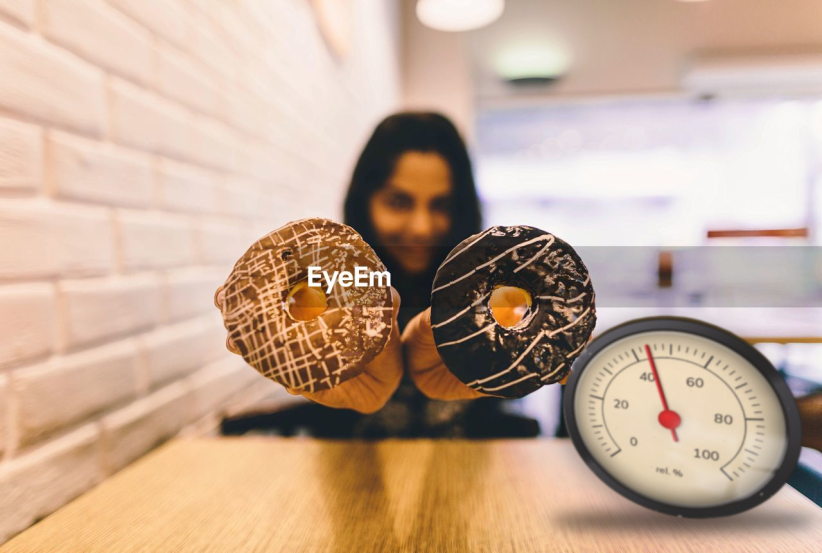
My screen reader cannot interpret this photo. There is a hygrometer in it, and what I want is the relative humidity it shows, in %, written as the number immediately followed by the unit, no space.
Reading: 44%
